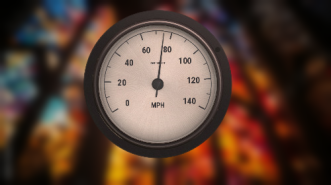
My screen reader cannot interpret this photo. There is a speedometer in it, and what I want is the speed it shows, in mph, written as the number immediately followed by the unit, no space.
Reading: 75mph
